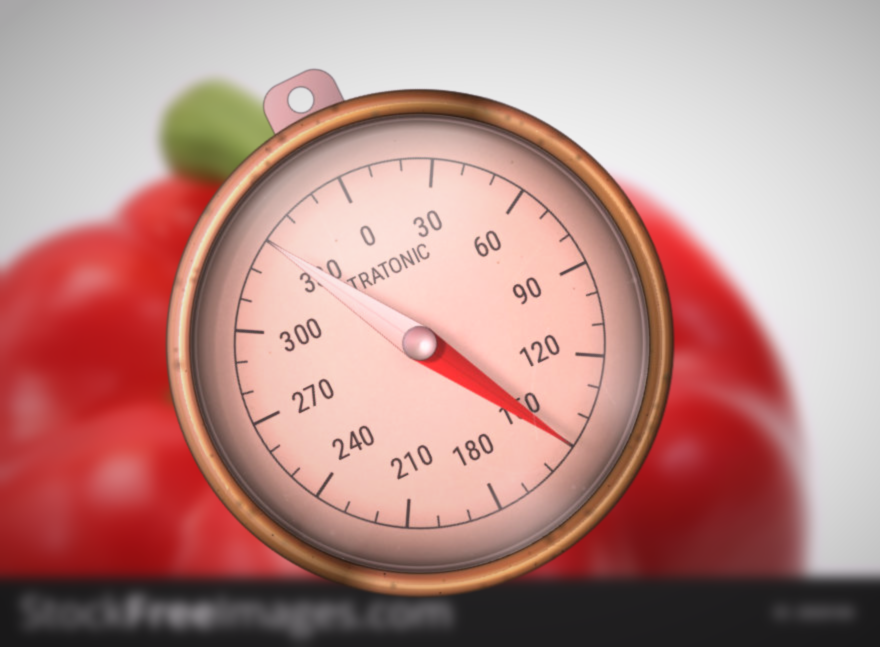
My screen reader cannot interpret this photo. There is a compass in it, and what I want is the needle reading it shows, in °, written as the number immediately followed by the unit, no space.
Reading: 150°
